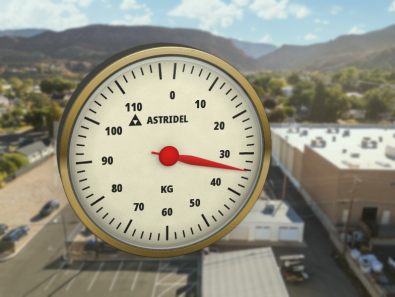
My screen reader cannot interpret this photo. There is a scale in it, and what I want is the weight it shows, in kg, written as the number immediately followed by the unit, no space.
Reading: 34kg
